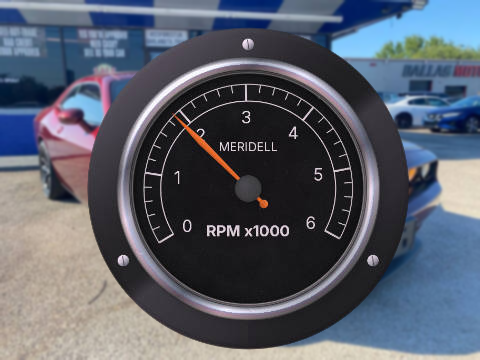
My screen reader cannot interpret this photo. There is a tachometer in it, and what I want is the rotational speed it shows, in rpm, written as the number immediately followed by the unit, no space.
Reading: 1900rpm
